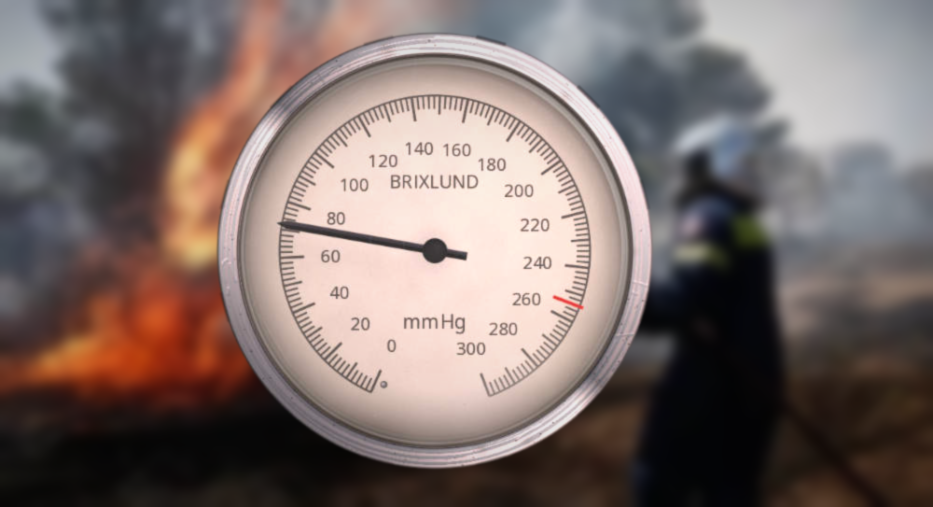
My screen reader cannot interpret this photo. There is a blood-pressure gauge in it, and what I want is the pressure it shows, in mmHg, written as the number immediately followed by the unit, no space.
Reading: 72mmHg
